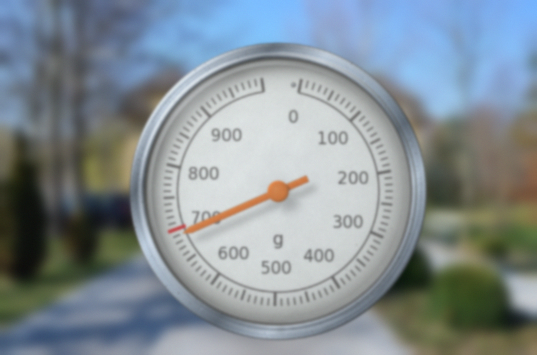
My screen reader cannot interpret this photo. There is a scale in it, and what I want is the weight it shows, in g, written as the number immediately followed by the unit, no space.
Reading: 690g
